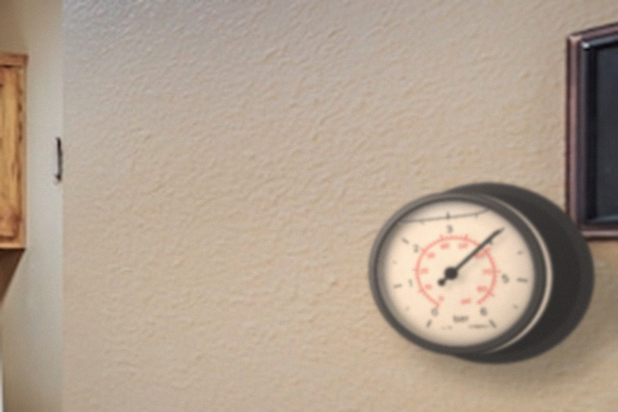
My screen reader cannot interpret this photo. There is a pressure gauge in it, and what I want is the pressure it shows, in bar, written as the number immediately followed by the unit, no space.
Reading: 4bar
